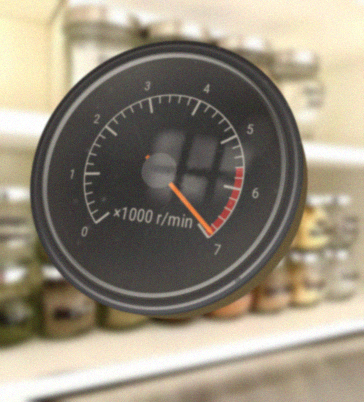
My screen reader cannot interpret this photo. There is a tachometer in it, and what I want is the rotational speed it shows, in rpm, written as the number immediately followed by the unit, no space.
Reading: 6900rpm
